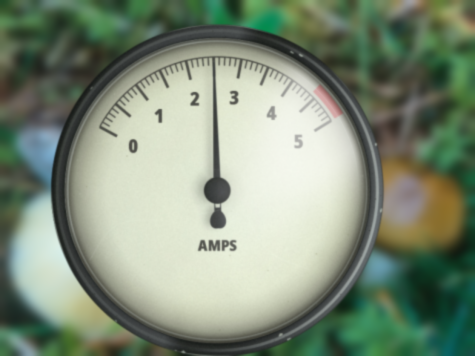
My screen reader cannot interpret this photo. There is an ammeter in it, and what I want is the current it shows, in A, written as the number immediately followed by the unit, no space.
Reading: 2.5A
